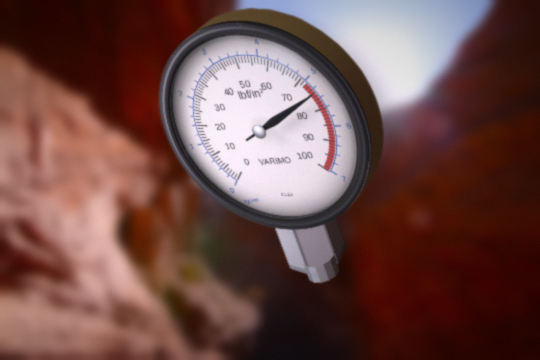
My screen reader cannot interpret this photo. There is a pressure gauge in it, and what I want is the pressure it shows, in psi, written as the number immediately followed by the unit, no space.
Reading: 75psi
